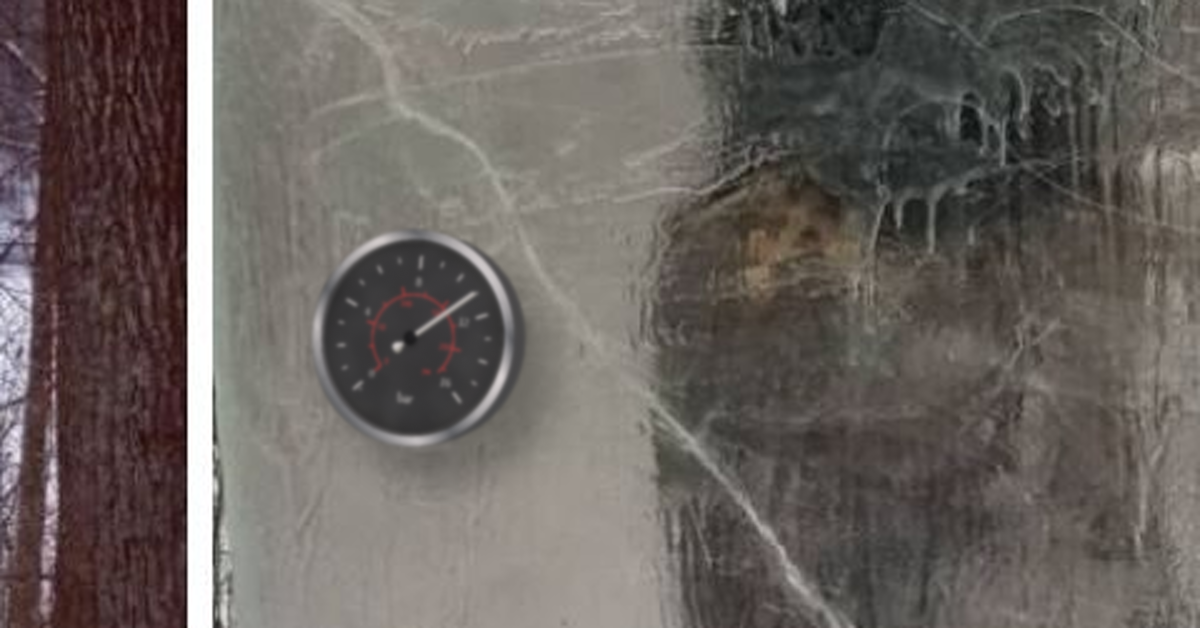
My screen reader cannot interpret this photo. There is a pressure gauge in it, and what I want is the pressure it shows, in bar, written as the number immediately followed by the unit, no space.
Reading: 11bar
